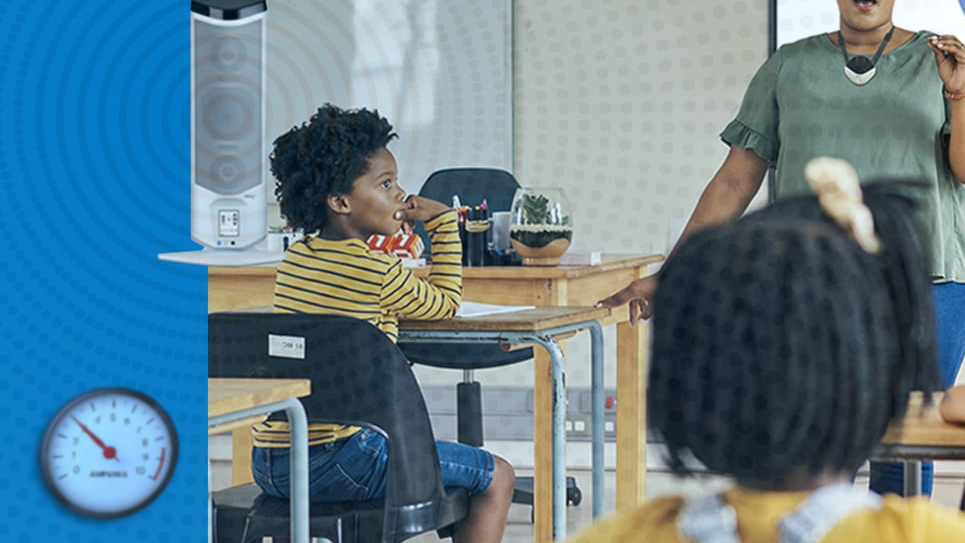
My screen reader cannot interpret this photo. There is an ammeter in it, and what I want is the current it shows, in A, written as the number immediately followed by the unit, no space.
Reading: 3A
